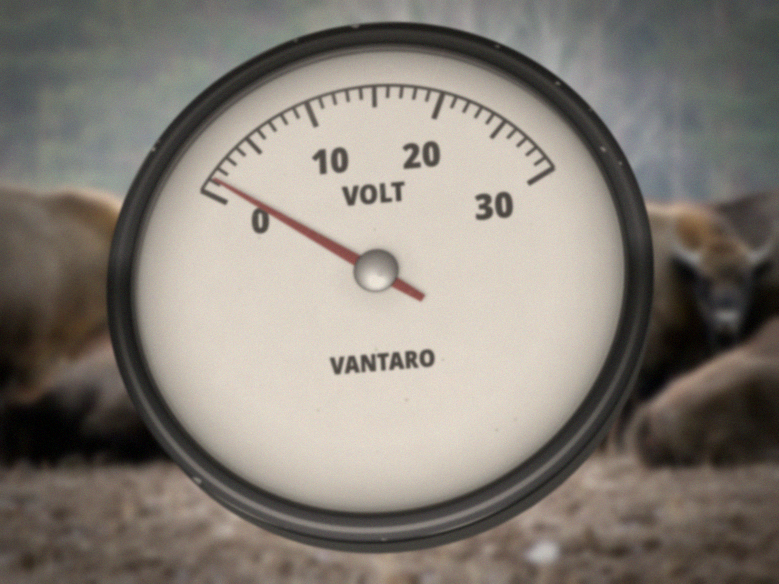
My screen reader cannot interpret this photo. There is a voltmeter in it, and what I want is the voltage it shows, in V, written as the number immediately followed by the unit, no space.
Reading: 1V
